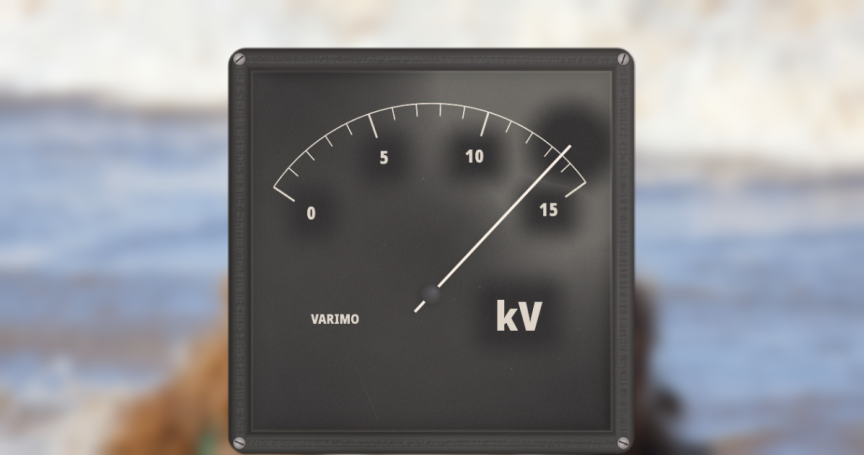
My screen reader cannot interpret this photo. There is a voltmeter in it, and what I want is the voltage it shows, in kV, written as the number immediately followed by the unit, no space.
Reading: 13.5kV
